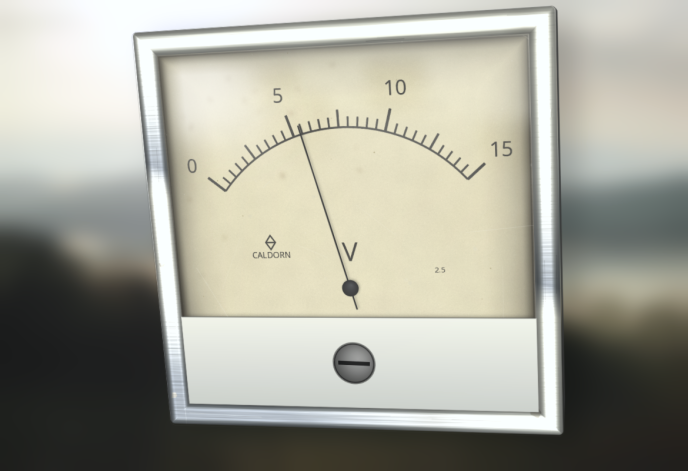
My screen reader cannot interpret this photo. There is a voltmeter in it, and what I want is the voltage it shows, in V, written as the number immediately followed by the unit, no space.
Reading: 5.5V
